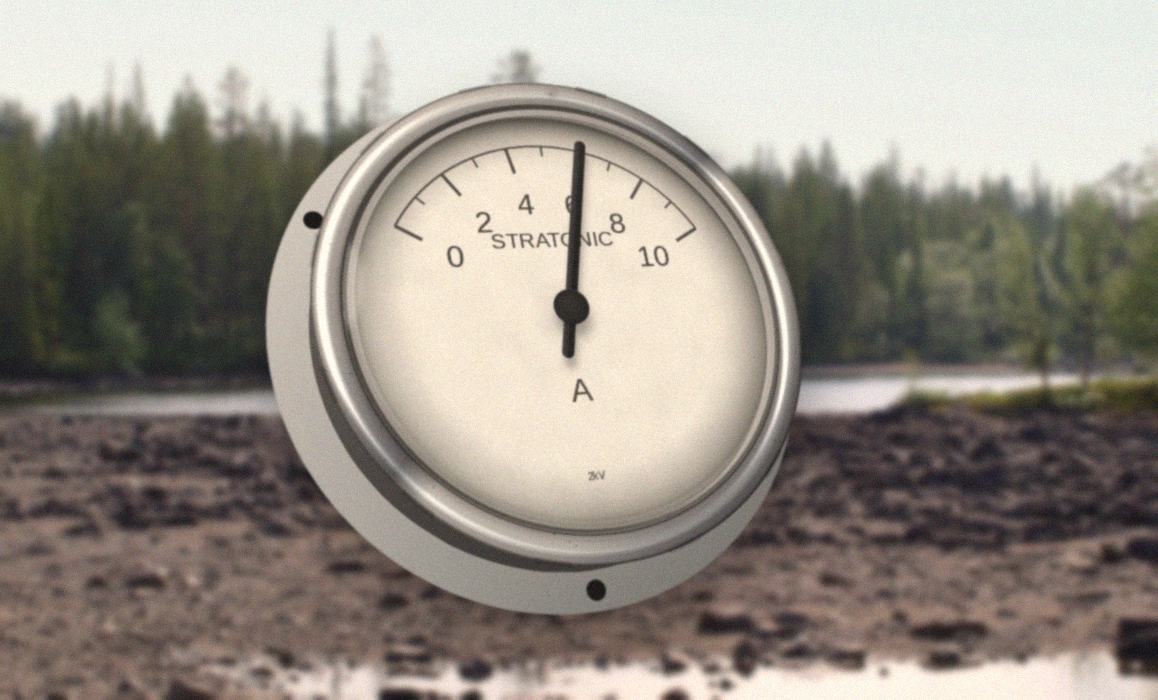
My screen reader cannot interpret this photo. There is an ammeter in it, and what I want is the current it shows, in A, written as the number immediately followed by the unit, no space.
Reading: 6A
